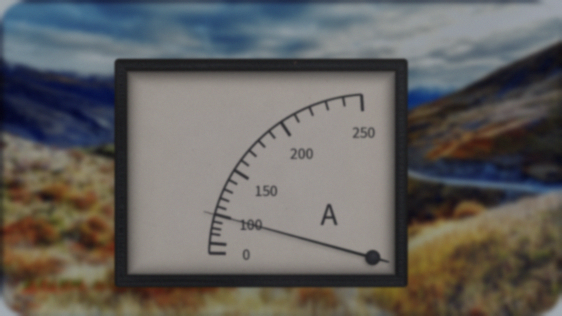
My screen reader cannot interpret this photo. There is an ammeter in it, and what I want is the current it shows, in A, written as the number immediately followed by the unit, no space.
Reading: 100A
